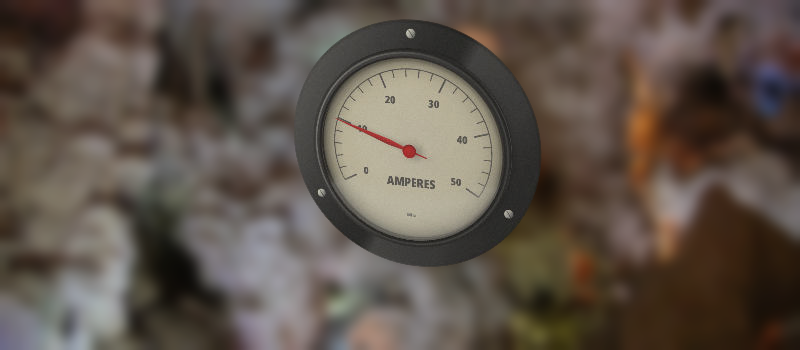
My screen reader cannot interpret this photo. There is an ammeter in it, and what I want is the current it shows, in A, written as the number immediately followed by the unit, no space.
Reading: 10A
